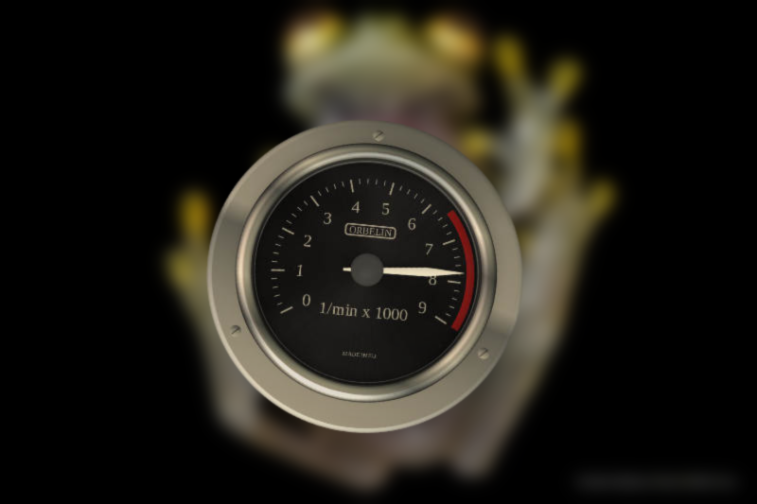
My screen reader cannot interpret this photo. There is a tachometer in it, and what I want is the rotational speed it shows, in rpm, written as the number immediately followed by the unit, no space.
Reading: 7800rpm
